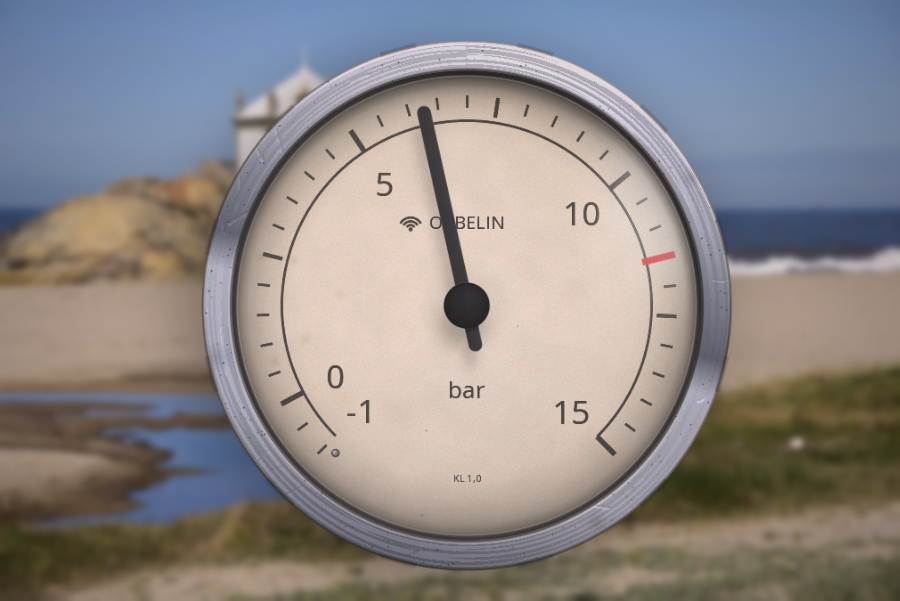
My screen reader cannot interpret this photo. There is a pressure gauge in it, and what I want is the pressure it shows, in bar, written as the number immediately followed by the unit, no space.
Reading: 6.25bar
